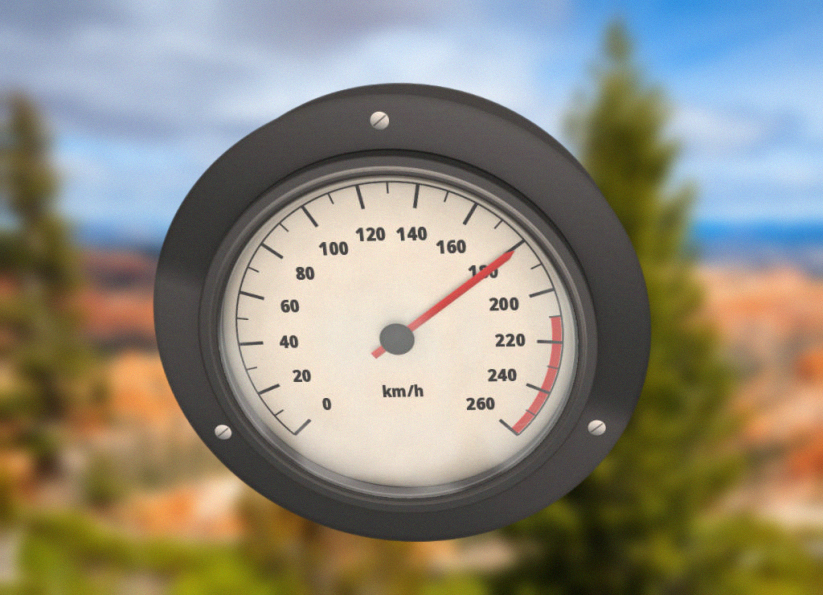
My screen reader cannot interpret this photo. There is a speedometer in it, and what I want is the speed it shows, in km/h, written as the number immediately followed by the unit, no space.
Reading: 180km/h
